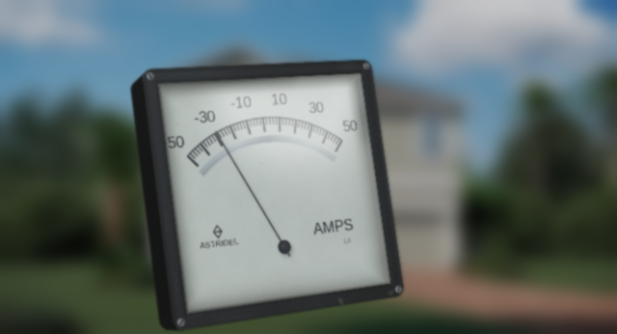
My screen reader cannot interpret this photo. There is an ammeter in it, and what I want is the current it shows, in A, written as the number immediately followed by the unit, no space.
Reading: -30A
